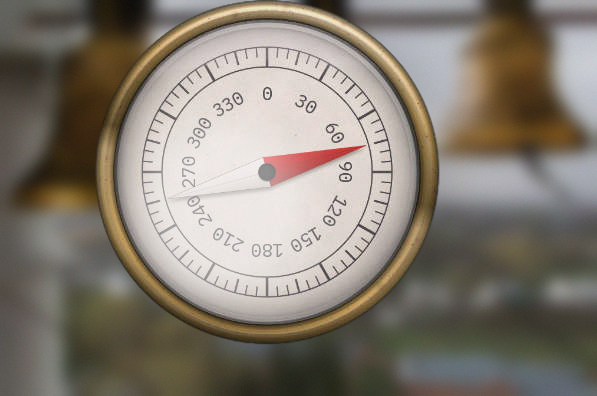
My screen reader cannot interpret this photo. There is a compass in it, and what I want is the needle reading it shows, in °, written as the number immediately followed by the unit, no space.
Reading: 75°
